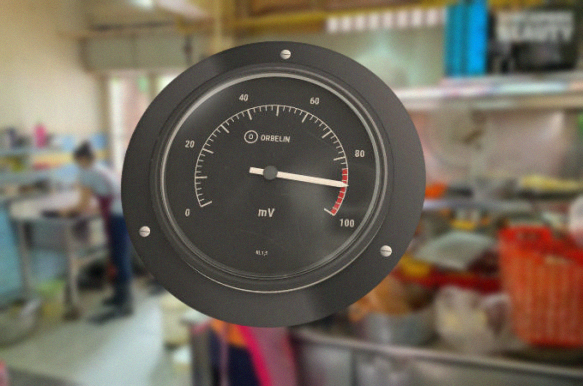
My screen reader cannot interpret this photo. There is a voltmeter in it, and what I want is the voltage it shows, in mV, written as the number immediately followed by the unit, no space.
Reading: 90mV
